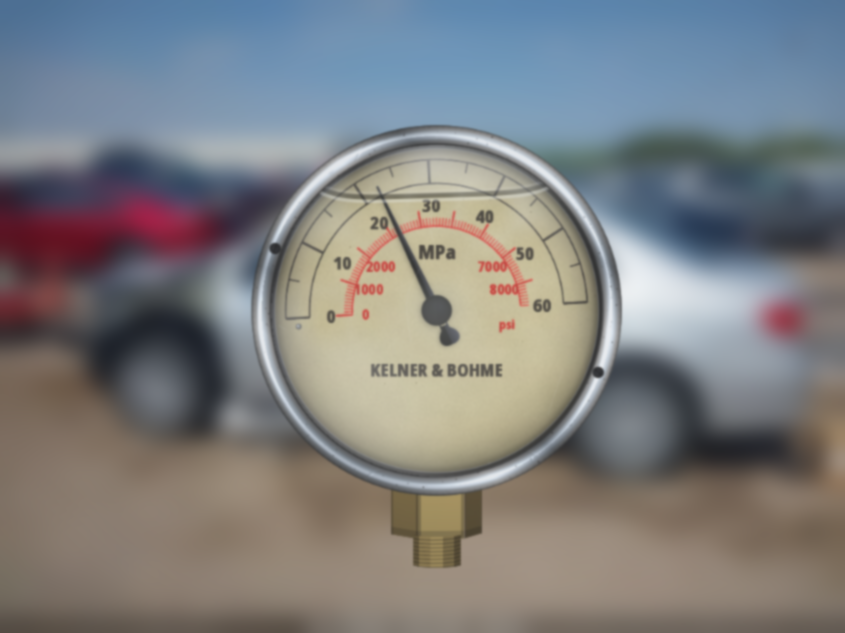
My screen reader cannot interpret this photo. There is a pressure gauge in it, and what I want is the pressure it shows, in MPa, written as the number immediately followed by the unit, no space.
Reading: 22.5MPa
